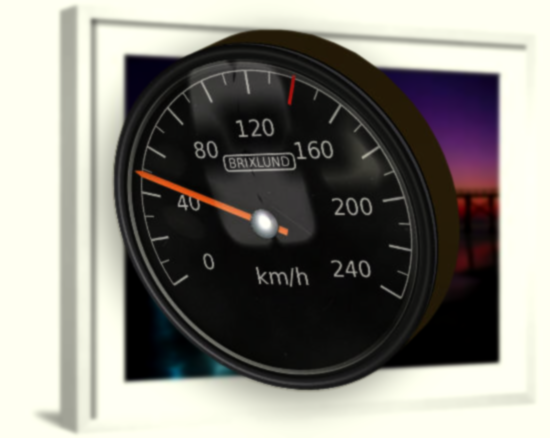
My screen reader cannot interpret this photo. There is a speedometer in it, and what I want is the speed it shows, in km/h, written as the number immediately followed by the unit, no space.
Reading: 50km/h
